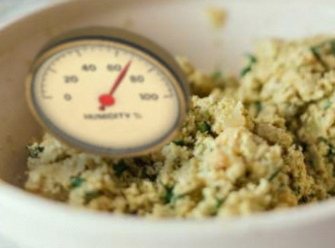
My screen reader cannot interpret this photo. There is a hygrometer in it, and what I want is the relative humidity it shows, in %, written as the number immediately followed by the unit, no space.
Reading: 68%
